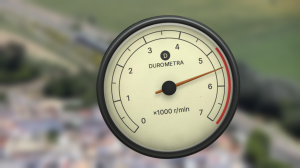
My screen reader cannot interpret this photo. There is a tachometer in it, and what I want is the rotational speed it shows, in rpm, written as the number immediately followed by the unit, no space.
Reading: 5500rpm
